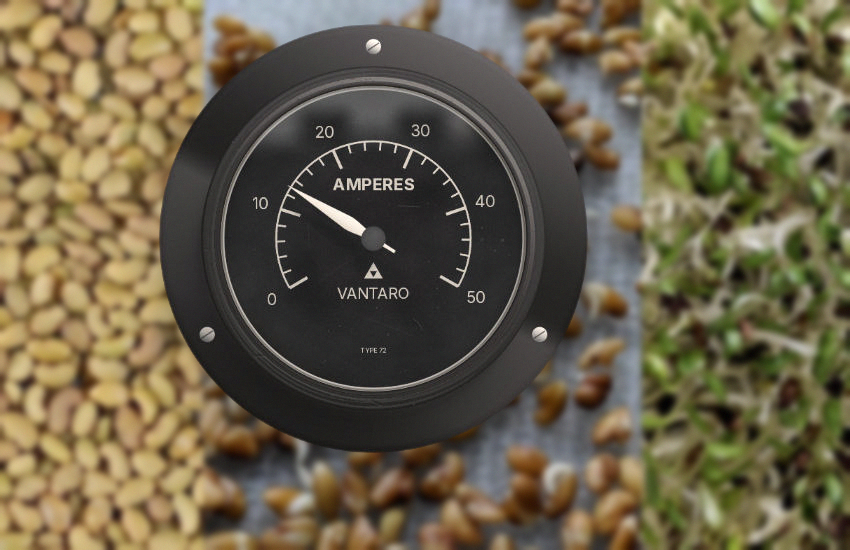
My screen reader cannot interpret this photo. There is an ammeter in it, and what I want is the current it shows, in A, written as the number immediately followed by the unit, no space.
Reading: 13A
